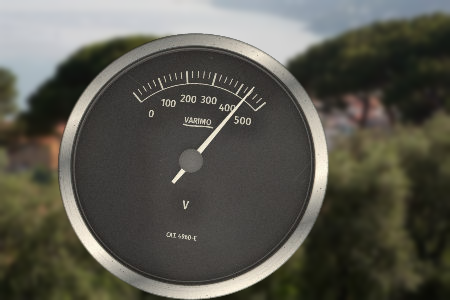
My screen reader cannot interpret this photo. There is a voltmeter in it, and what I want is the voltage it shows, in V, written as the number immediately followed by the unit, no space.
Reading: 440V
